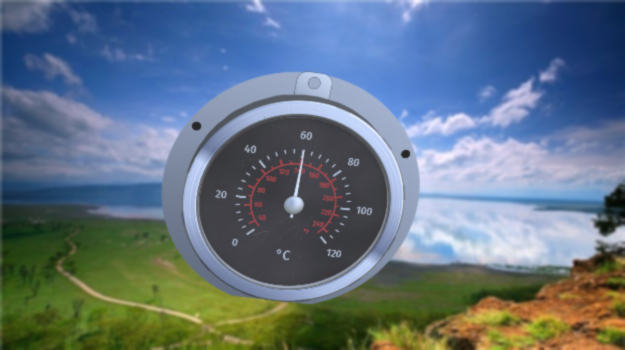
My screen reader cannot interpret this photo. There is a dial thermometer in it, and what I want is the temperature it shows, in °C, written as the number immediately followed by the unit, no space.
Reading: 60°C
